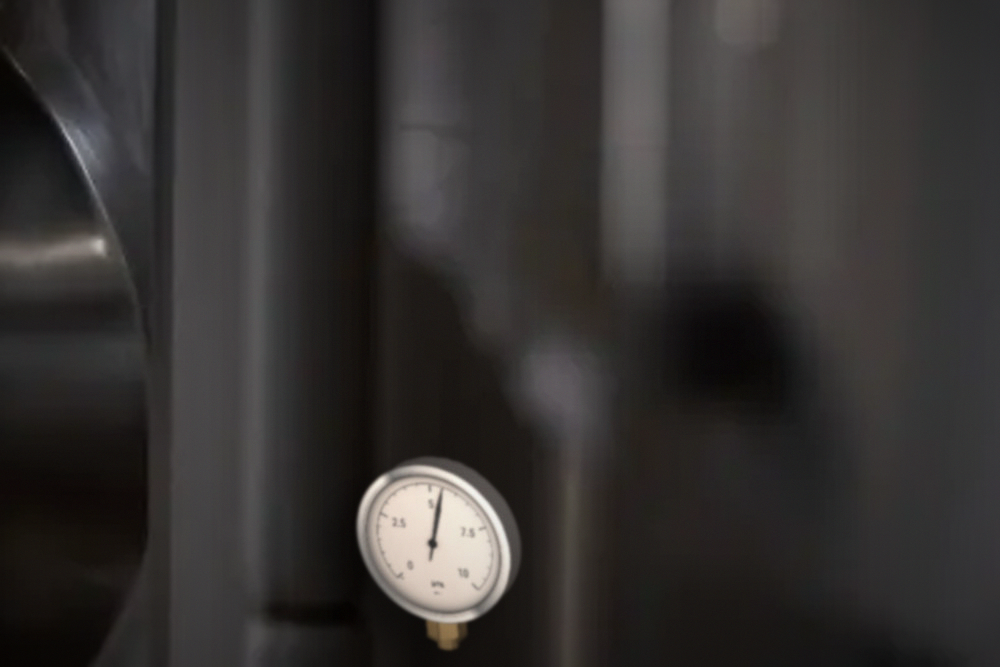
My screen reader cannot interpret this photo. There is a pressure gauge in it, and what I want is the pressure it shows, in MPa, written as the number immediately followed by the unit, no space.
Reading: 5.5MPa
